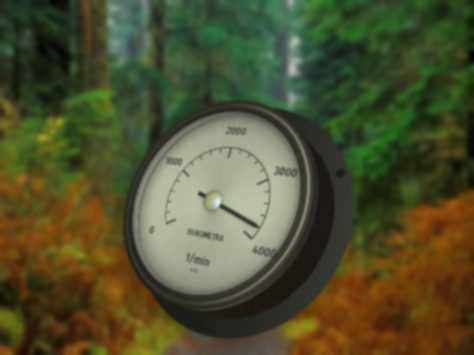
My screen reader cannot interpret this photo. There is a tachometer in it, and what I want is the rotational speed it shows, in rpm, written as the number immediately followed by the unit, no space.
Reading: 3800rpm
